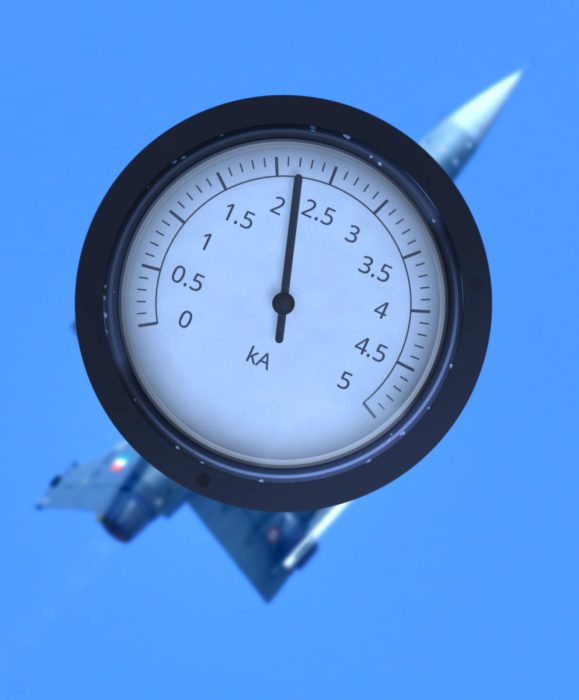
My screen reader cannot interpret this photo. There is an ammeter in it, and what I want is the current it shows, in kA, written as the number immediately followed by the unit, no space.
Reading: 2.2kA
